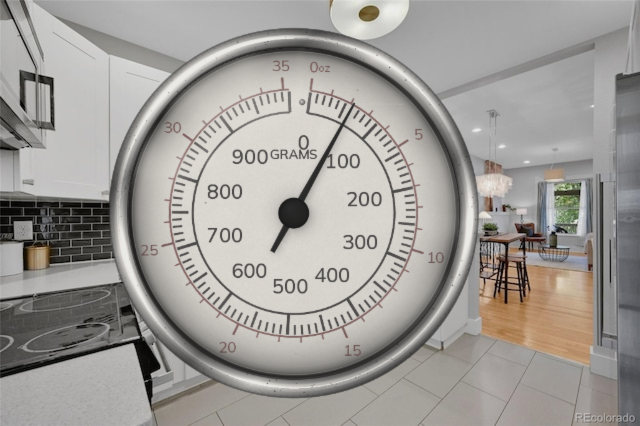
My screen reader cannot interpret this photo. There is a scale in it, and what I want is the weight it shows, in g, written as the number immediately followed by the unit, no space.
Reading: 60g
